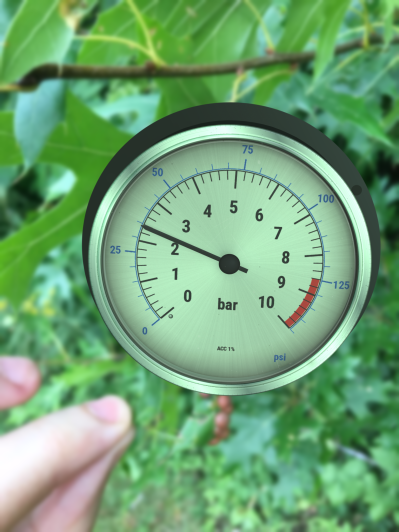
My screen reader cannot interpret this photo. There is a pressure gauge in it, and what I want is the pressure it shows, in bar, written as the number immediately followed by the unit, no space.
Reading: 2.4bar
